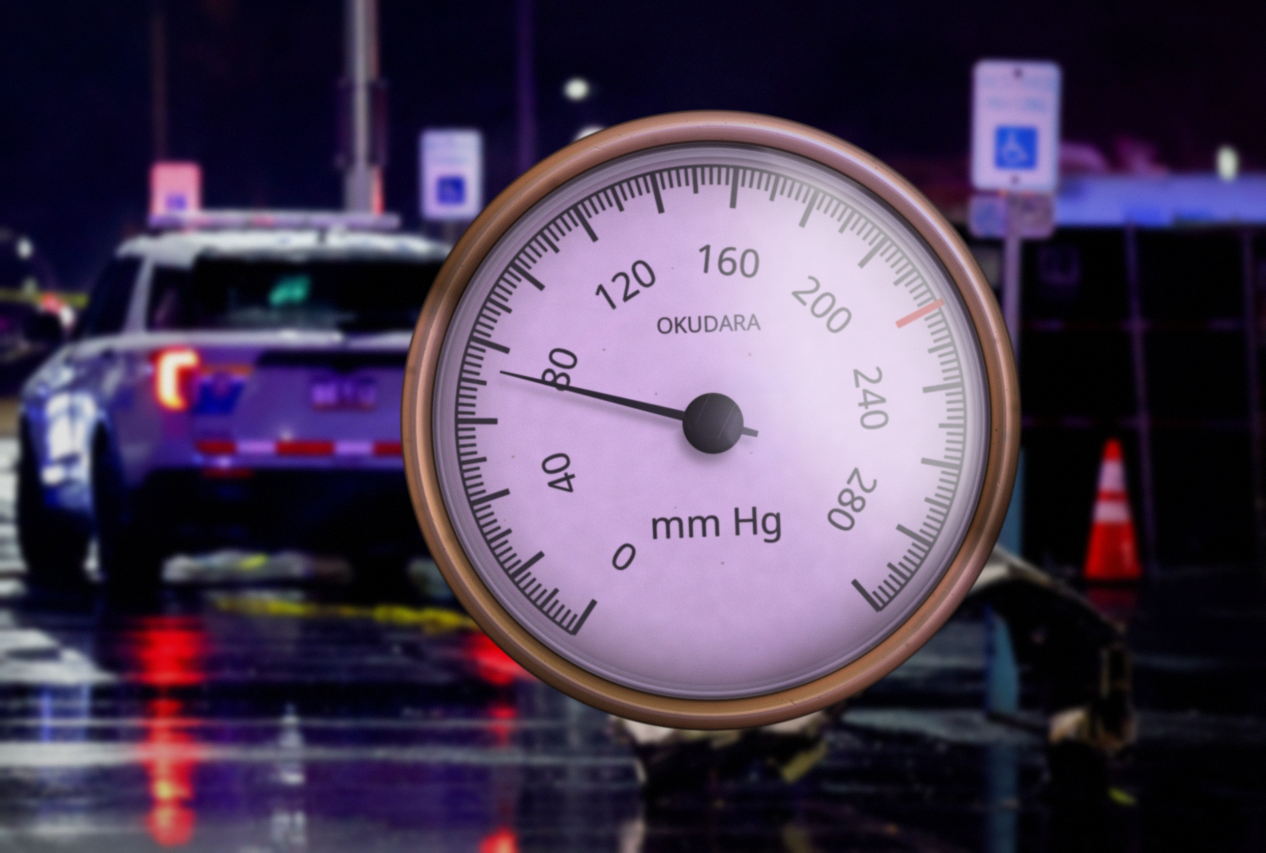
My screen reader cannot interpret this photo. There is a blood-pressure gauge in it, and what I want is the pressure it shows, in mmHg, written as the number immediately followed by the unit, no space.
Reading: 74mmHg
